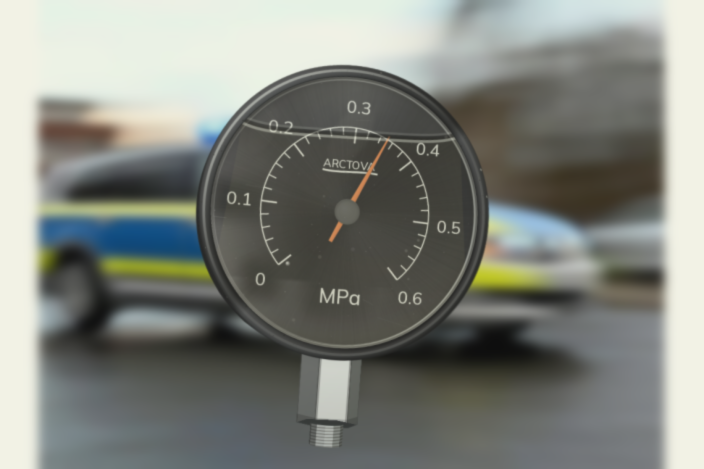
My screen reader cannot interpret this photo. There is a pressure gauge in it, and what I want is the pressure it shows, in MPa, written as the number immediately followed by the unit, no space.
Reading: 0.35MPa
